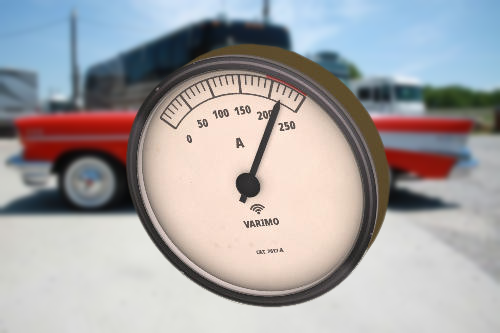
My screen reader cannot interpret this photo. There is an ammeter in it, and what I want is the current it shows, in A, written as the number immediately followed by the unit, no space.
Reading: 220A
